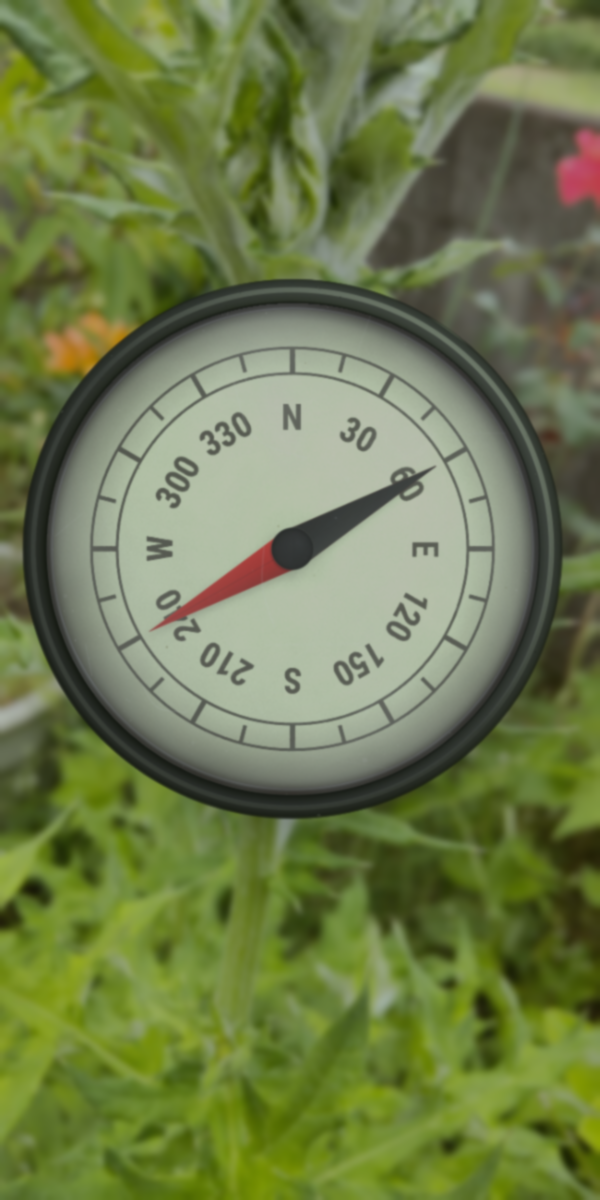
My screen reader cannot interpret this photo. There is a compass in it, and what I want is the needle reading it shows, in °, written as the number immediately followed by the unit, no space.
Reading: 240°
